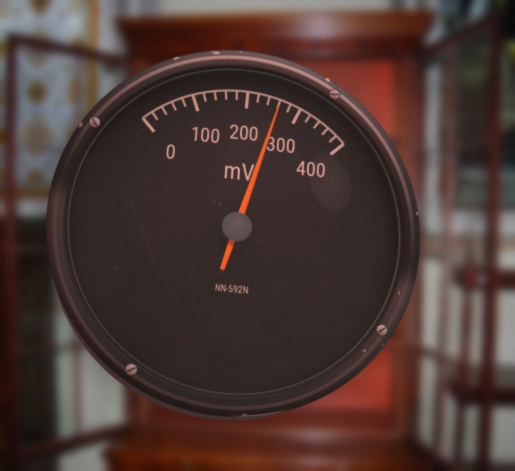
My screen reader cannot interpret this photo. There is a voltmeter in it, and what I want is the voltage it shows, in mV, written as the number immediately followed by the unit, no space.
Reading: 260mV
